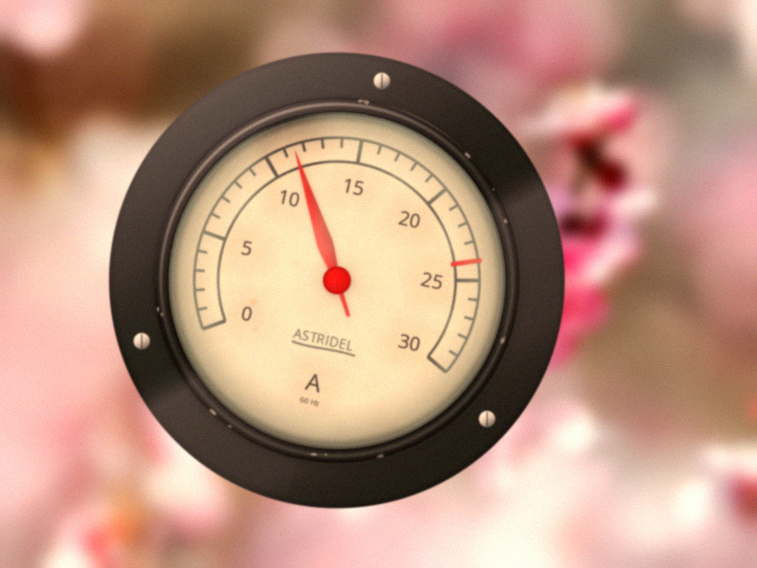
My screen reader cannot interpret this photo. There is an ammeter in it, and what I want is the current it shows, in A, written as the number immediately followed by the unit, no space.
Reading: 11.5A
